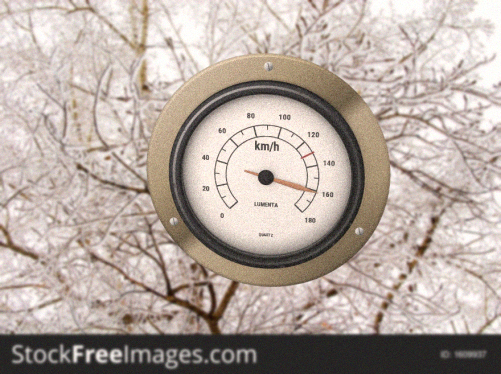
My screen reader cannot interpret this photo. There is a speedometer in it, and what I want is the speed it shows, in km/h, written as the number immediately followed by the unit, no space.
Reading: 160km/h
